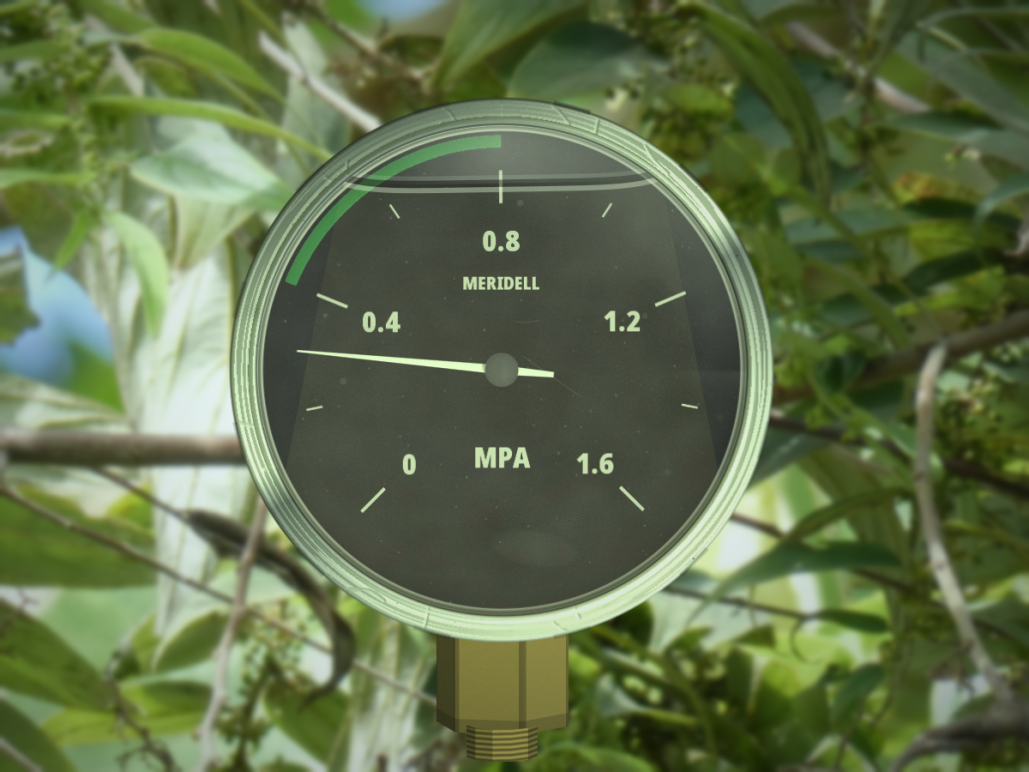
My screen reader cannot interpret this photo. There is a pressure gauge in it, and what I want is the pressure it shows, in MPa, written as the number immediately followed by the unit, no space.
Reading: 0.3MPa
